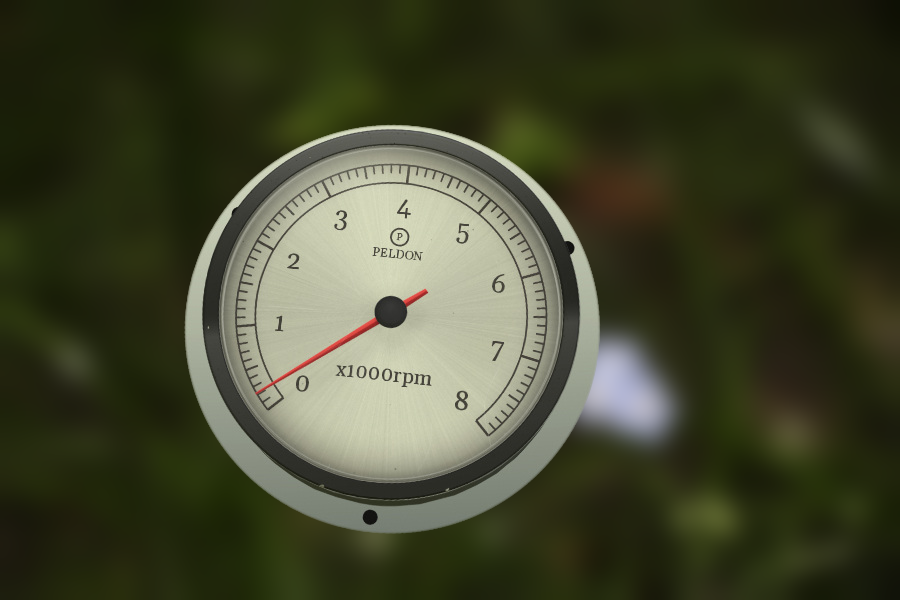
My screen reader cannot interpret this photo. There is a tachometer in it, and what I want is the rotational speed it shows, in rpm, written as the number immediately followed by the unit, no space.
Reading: 200rpm
